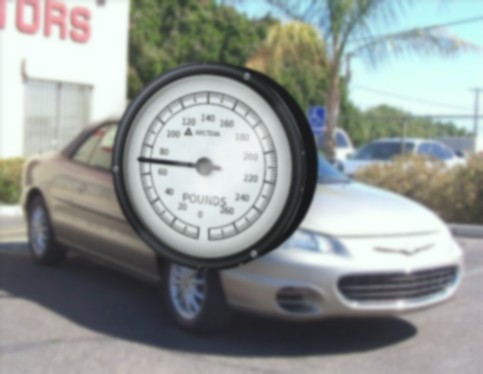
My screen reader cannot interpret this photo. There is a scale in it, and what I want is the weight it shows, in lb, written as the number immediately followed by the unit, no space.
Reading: 70lb
